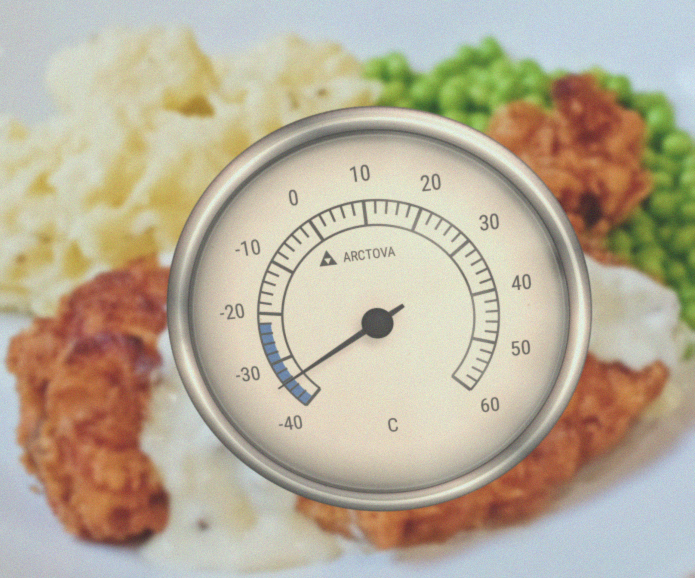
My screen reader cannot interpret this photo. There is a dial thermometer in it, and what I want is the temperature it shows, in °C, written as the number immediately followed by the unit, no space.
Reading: -34°C
